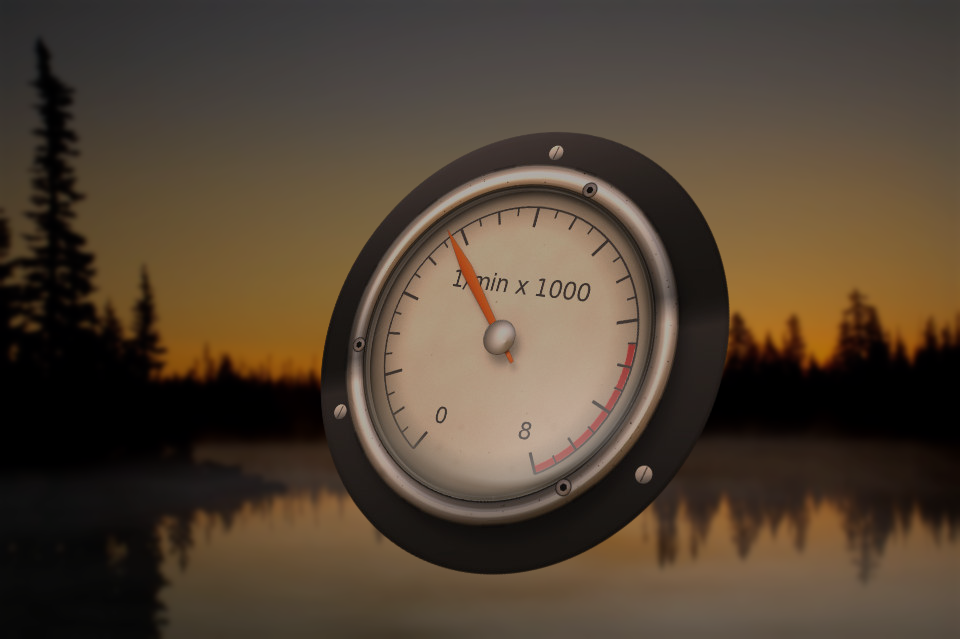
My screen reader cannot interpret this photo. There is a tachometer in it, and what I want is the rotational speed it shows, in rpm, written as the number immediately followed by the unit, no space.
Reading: 2875rpm
